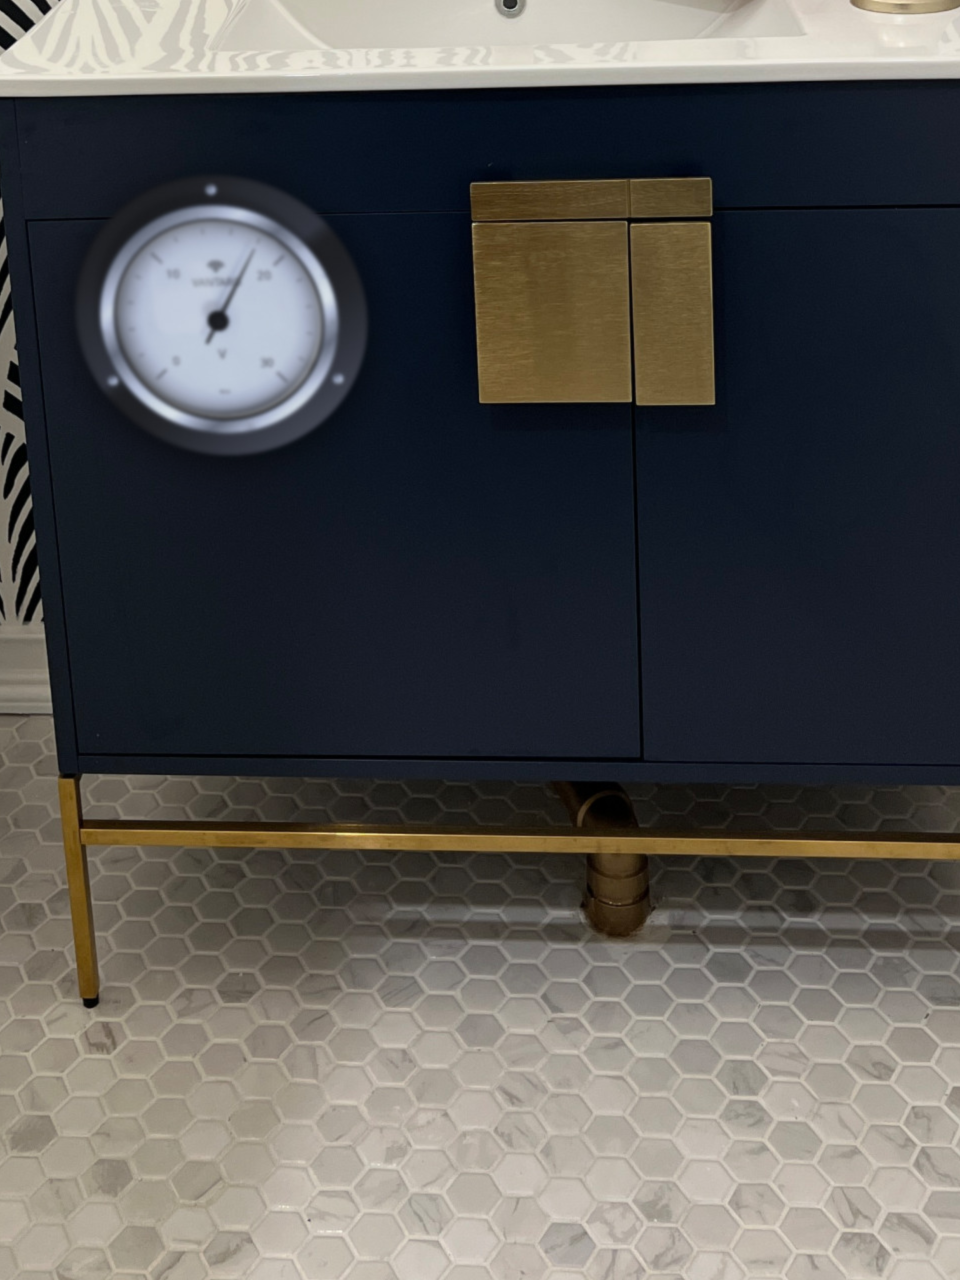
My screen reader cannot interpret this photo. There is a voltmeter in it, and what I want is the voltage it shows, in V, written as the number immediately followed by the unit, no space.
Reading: 18V
